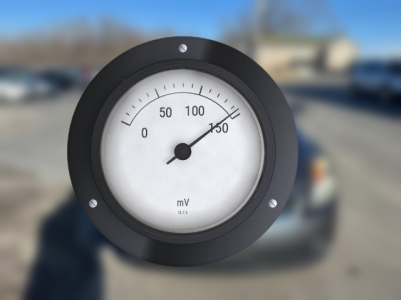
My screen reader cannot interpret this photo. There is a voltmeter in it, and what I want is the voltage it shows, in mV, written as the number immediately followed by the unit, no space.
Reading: 145mV
